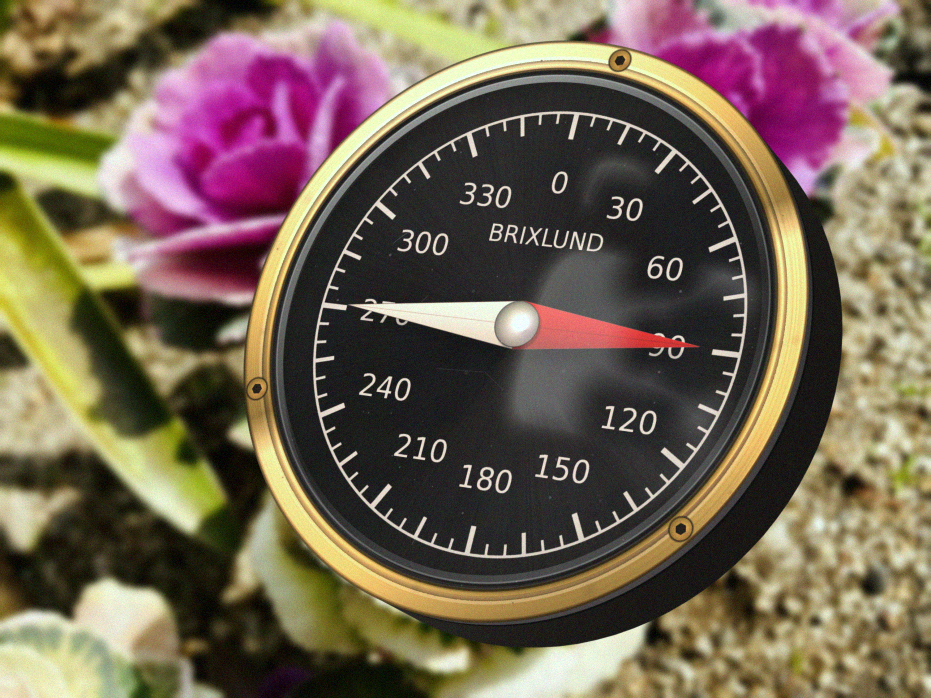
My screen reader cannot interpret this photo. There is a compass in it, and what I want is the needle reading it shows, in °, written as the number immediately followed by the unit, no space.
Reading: 90°
